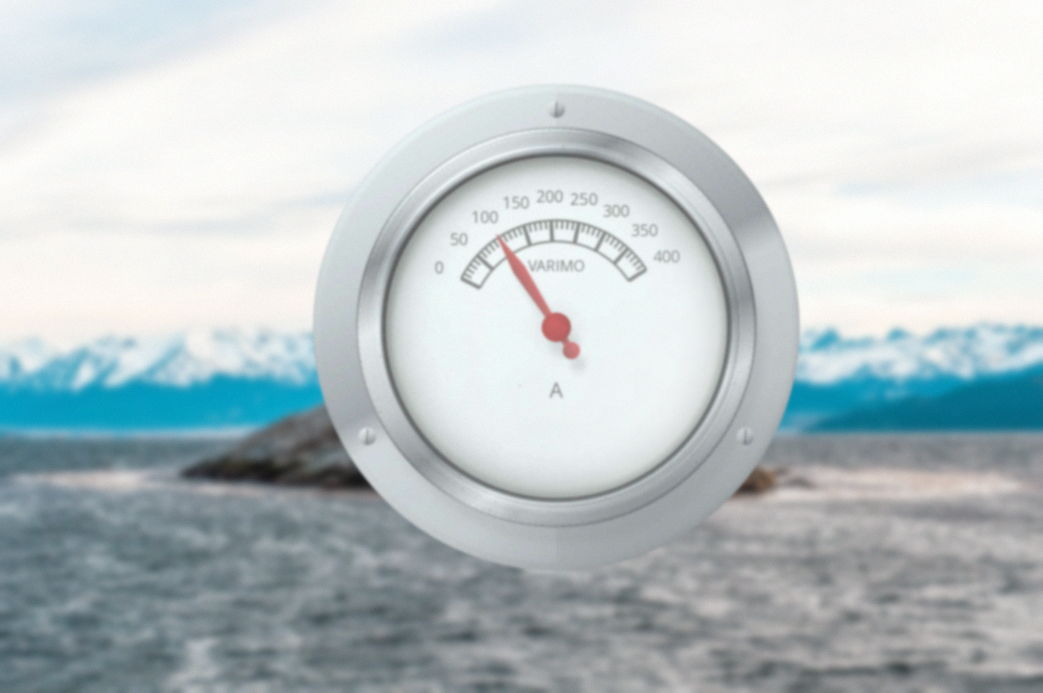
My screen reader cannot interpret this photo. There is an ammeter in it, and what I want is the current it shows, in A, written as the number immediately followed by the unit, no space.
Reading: 100A
